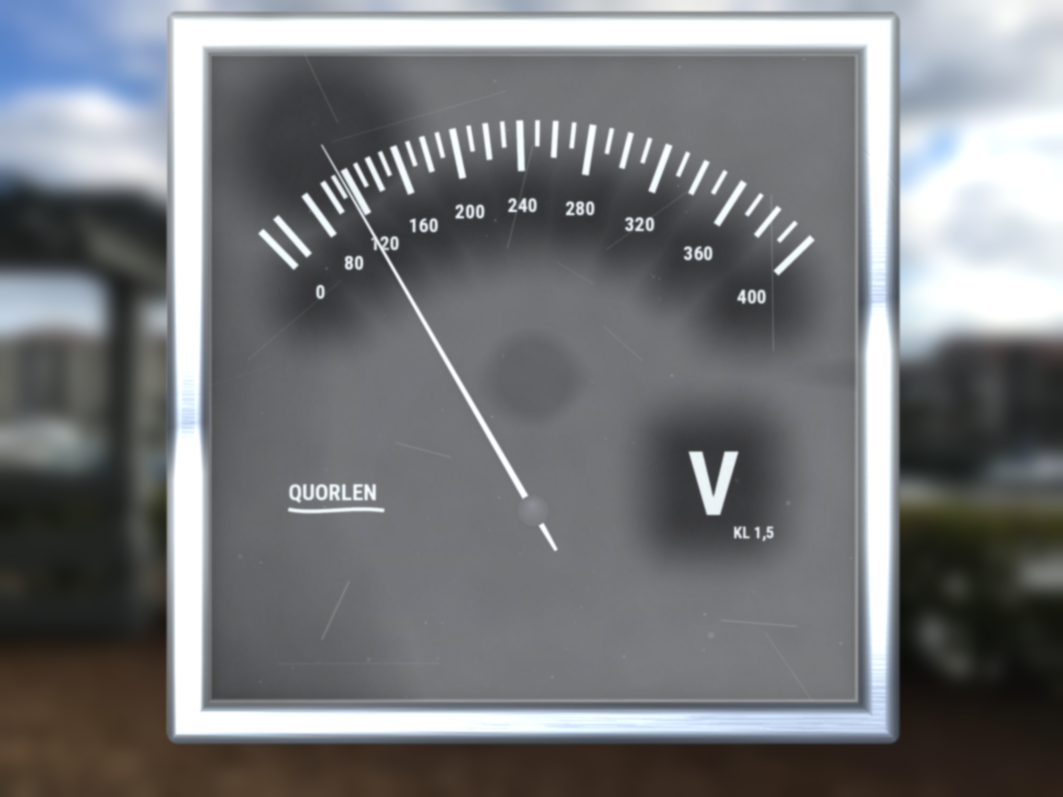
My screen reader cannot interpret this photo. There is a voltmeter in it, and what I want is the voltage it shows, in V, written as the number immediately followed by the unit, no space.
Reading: 115V
